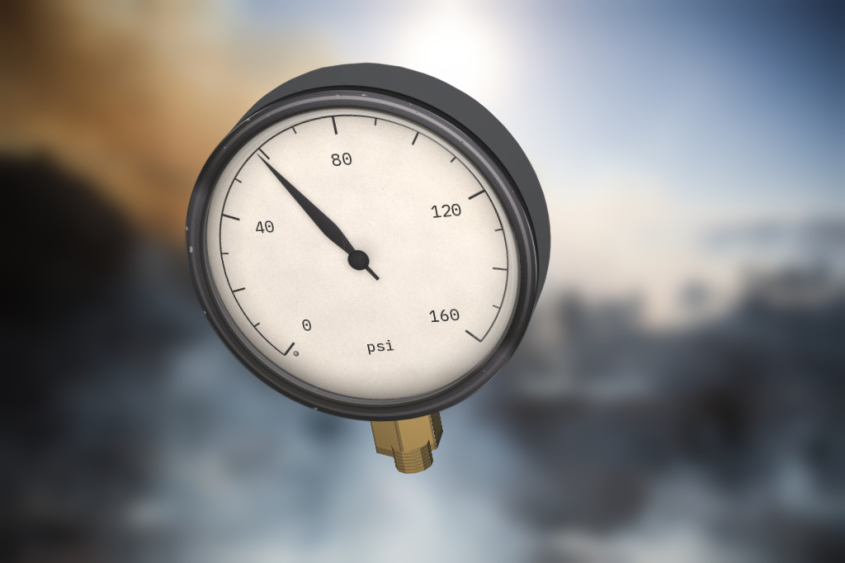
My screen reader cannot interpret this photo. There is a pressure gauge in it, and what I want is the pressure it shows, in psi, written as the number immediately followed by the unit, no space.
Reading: 60psi
